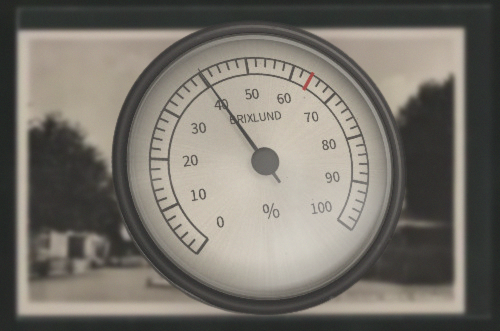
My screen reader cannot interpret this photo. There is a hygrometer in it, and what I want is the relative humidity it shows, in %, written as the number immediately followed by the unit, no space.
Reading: 40%
